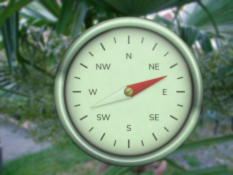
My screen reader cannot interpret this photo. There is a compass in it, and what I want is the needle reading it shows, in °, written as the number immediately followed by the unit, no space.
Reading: 67.5°
